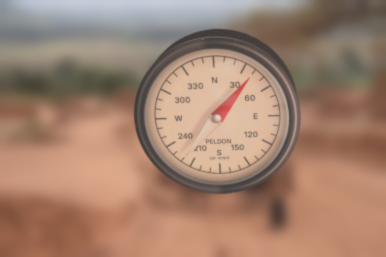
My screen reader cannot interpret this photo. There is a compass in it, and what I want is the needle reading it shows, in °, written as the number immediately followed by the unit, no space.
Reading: 40°
